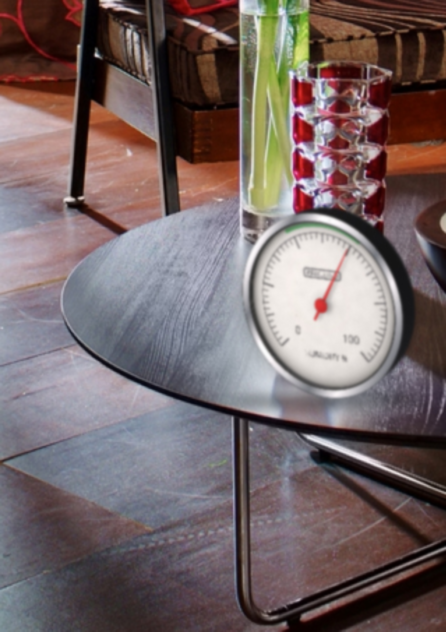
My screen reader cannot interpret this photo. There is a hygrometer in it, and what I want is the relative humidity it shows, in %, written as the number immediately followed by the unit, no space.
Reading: 60%
